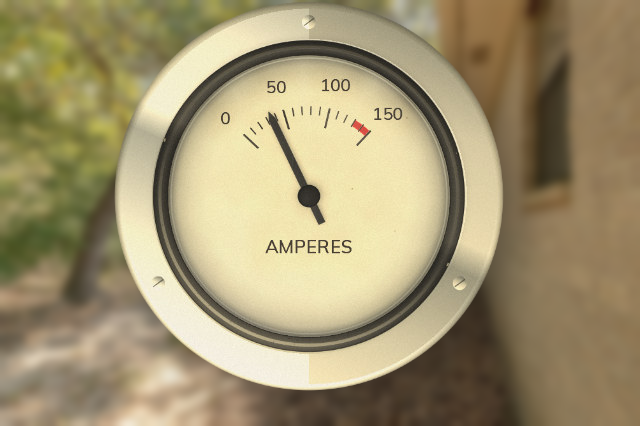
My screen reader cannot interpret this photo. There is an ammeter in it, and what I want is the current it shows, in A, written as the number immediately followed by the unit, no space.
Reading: 35A
